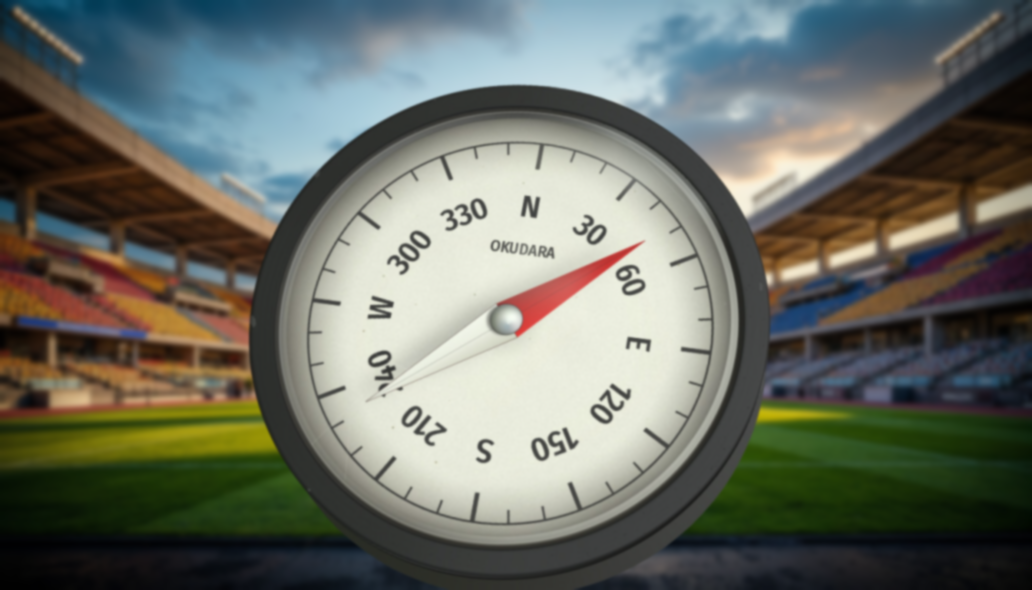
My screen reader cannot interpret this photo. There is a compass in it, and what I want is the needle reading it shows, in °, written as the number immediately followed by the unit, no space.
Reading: 50°
